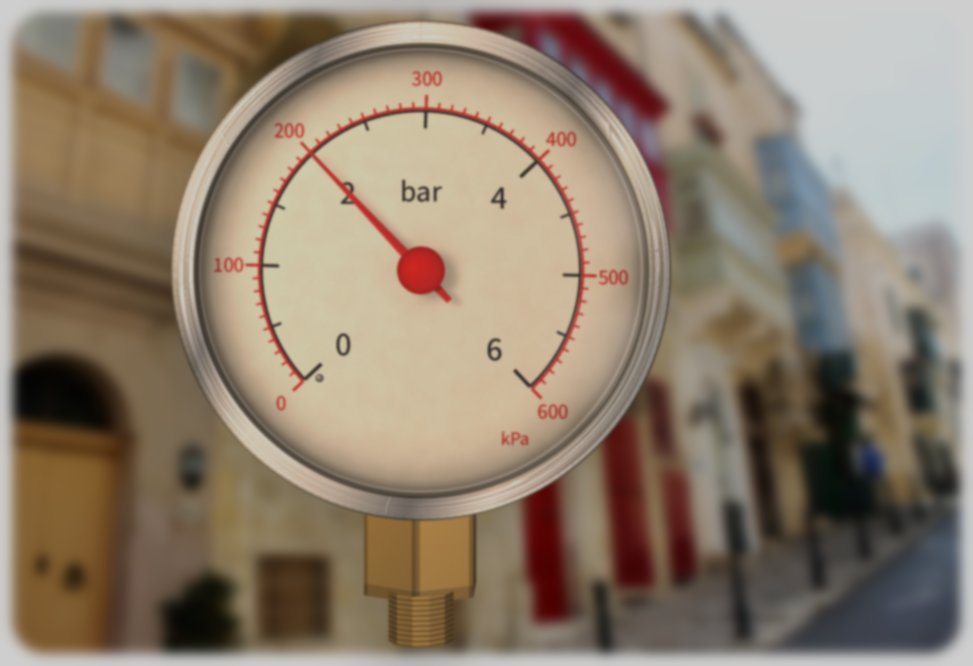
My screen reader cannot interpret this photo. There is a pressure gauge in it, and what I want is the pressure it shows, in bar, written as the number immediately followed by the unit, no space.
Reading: 2bar
